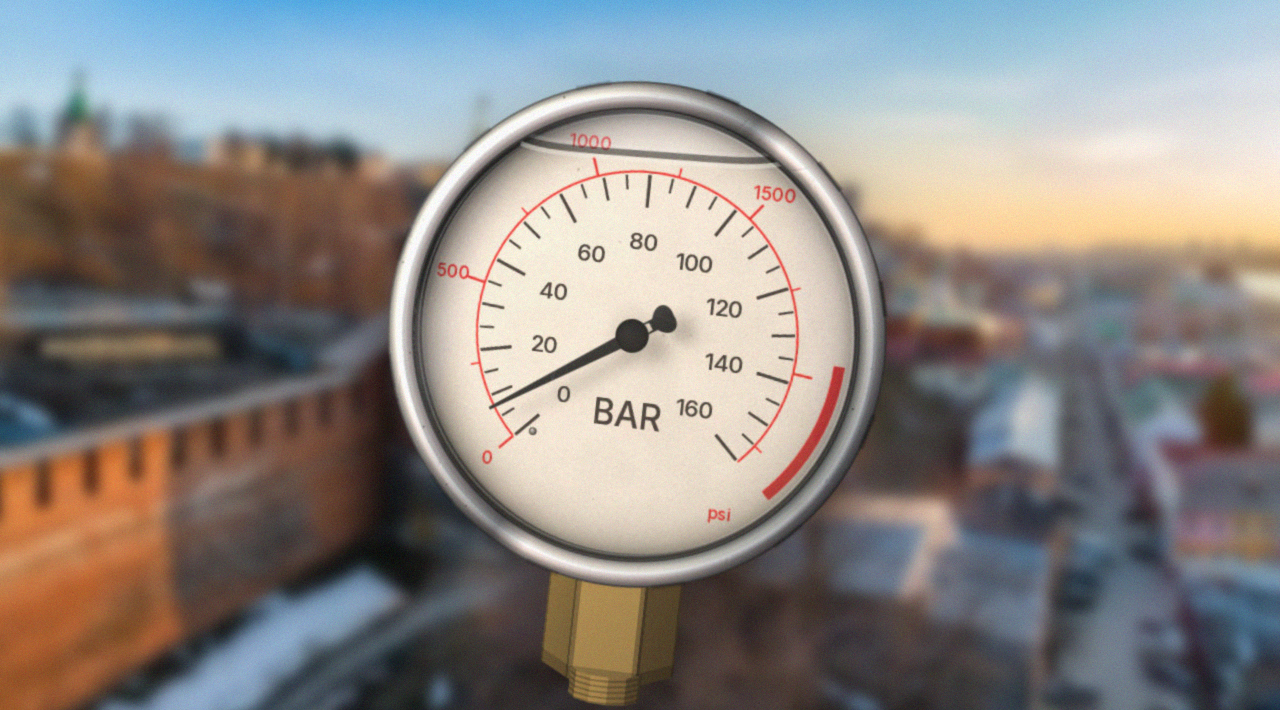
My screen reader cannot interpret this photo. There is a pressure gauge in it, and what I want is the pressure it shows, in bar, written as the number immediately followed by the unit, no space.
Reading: 7.5bar
